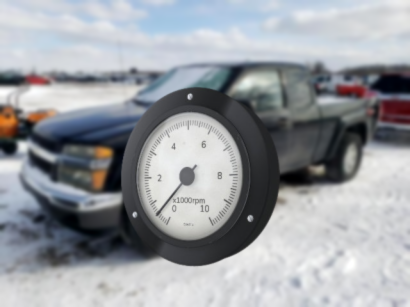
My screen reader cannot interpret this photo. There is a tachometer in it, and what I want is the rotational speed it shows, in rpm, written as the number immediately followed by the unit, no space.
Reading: 500rpm
